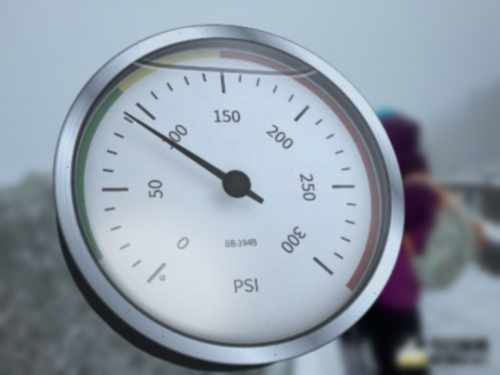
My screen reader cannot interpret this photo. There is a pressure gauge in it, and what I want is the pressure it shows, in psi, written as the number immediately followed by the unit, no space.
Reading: 90psi
